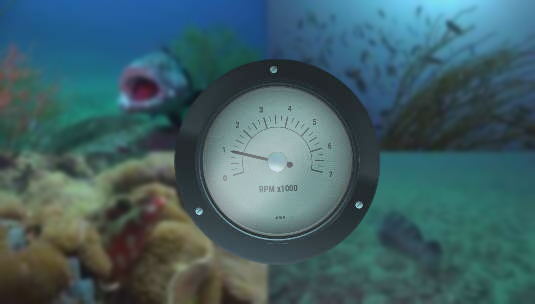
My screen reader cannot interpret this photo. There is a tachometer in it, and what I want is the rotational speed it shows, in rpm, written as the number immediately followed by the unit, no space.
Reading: 1000rpm
